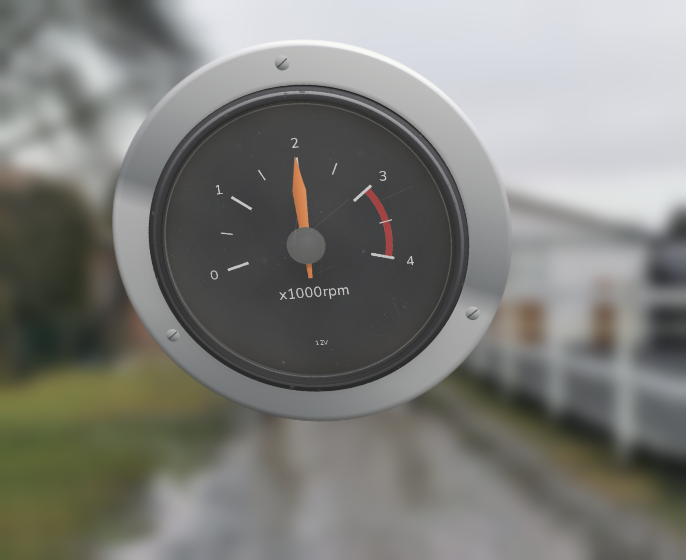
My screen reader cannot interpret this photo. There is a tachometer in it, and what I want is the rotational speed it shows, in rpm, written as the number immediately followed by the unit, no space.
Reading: 2000rpm
